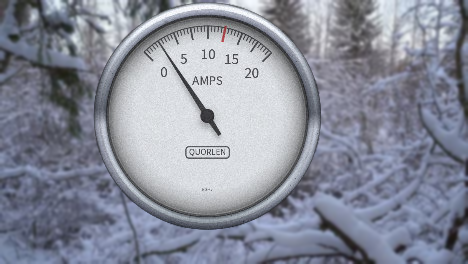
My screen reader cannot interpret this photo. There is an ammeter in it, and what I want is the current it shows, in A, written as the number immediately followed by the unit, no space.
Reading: 2.5A
